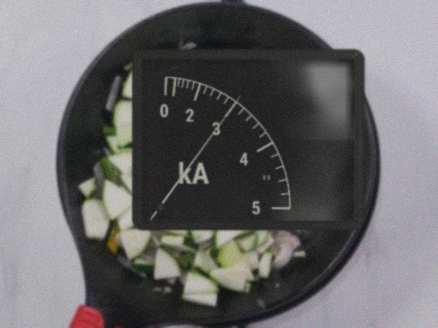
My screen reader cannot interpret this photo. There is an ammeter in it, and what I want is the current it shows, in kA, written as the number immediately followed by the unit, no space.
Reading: 3kA
